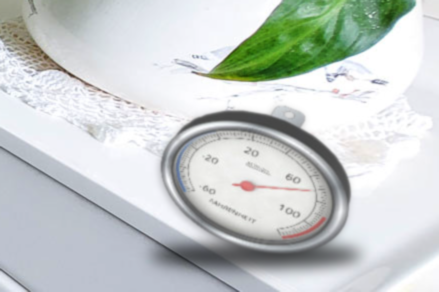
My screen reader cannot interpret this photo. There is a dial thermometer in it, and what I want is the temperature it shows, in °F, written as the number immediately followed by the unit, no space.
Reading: 70°F
